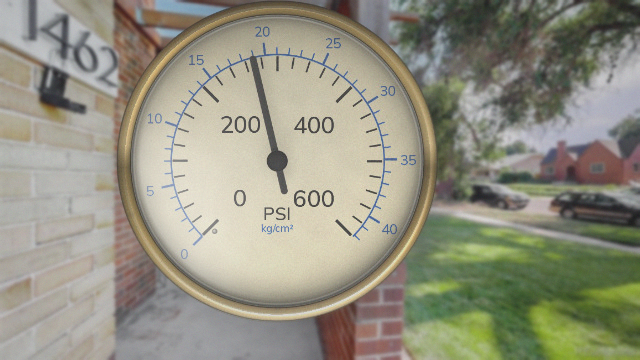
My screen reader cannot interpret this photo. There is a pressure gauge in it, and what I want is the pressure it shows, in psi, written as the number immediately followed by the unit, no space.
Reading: 270psi
